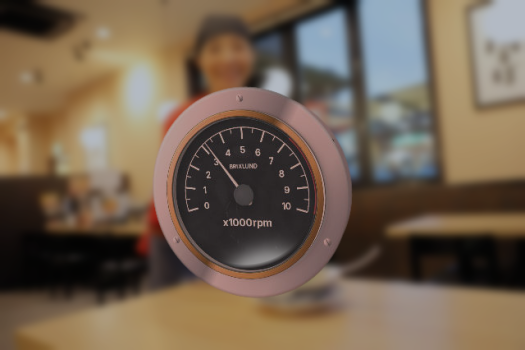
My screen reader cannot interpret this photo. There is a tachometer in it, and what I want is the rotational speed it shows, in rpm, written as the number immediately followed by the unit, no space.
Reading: 3250rpm
